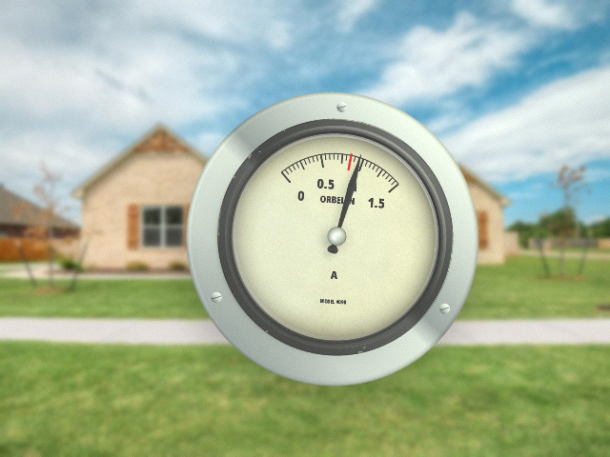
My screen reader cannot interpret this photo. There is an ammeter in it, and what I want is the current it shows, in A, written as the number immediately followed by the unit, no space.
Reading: 0.95A
